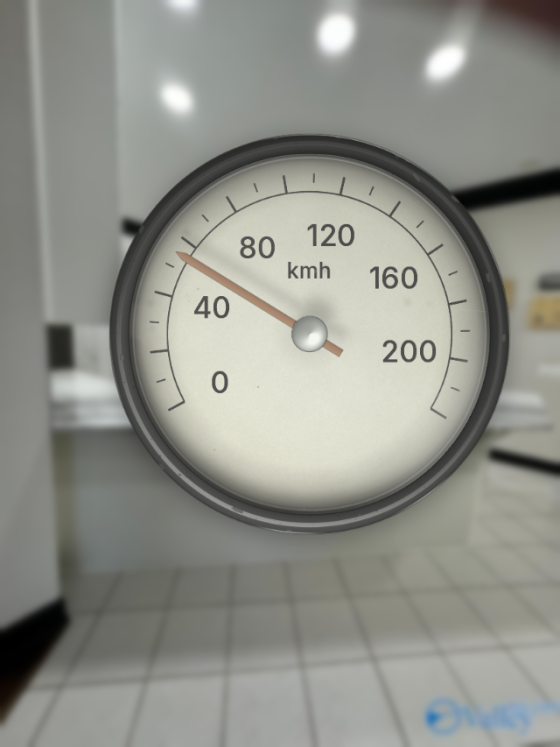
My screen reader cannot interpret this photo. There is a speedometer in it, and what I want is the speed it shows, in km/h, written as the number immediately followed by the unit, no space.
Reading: 55km/h
